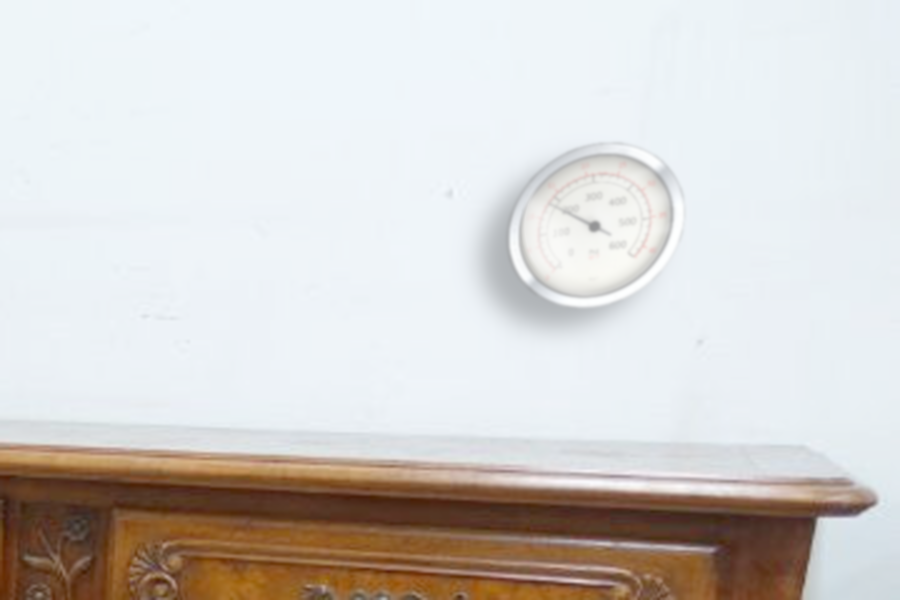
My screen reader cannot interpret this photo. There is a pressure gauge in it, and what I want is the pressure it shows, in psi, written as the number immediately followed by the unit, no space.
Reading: 180psi
